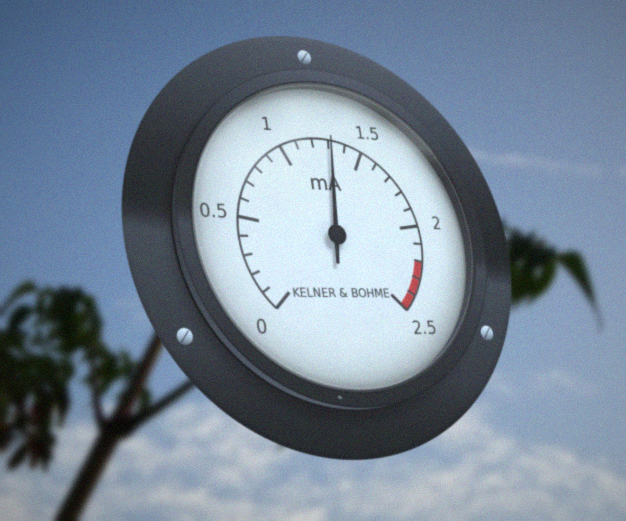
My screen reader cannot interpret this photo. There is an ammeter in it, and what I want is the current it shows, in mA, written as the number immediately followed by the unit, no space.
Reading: 1.3mA
